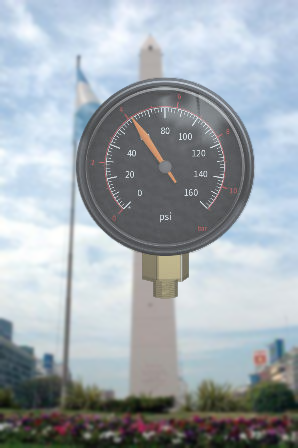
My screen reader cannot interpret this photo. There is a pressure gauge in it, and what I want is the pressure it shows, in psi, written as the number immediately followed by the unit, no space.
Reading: 60psi
